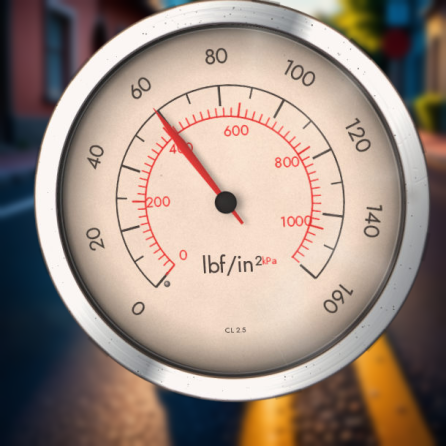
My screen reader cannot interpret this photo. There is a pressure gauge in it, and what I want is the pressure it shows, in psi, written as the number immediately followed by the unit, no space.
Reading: 60psi
